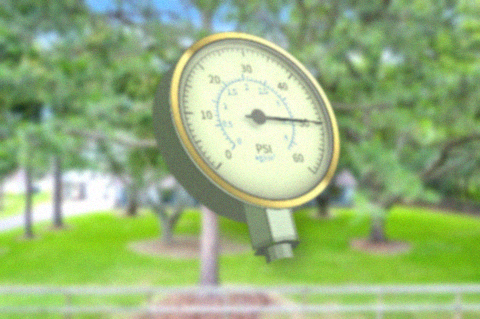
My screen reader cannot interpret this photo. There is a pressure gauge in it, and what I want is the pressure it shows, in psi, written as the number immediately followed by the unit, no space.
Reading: 50psi
